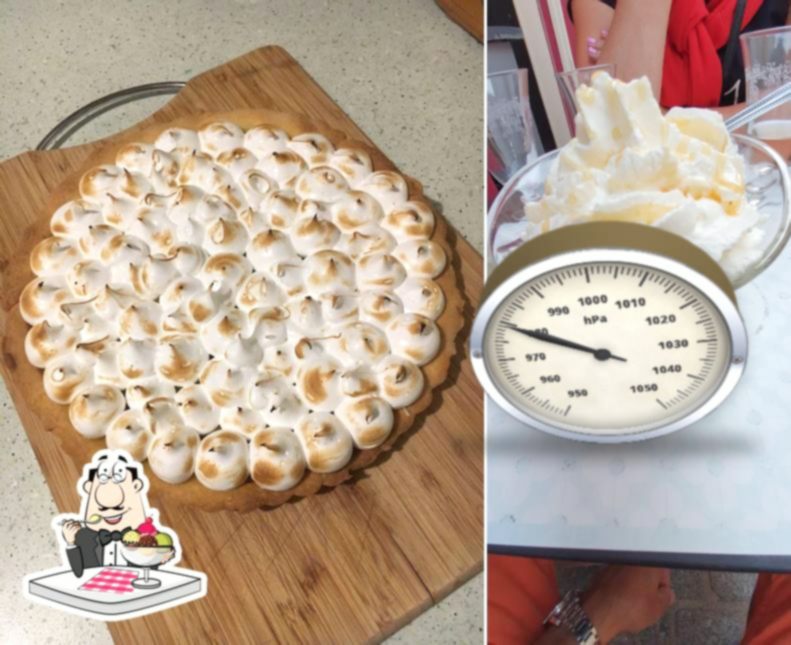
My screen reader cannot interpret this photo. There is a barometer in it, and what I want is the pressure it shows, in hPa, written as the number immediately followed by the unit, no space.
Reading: 980hPa
